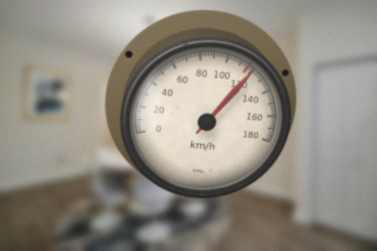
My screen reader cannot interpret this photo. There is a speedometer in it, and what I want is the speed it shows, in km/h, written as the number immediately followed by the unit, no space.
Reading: 120km/h
